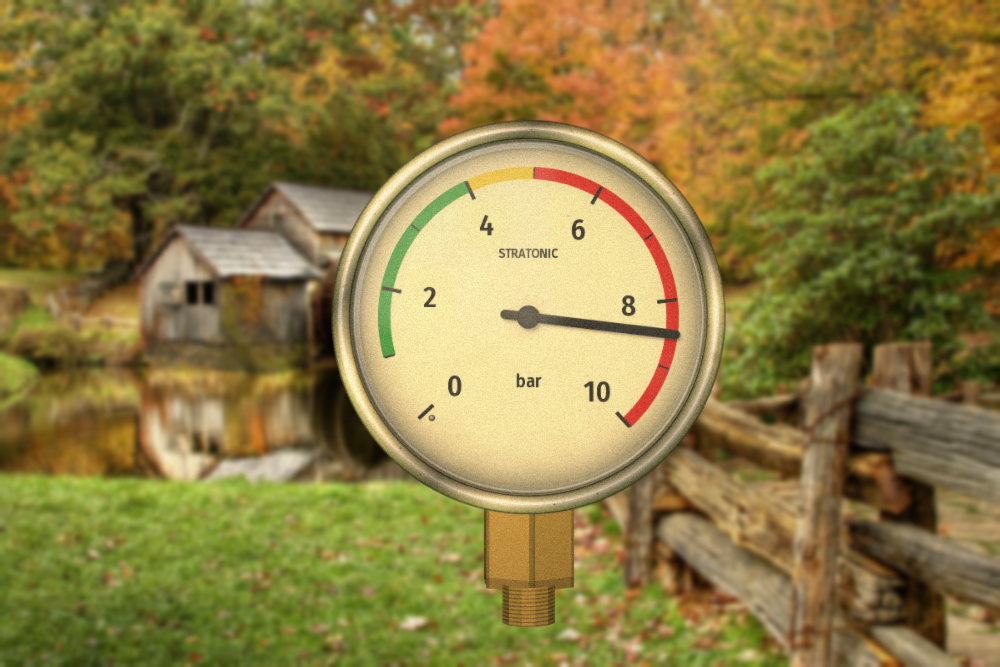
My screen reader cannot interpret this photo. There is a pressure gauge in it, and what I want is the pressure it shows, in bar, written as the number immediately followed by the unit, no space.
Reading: 8.5bar
